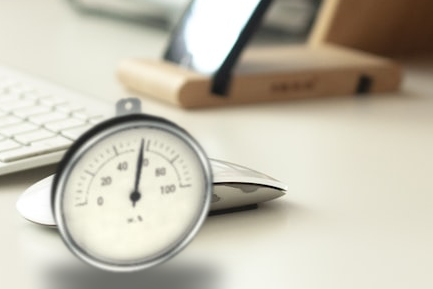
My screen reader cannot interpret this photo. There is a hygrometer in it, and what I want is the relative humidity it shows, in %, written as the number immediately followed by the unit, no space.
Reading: 56%
